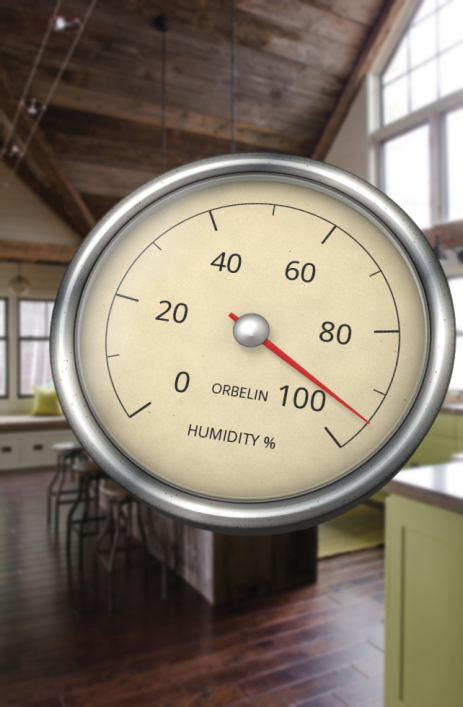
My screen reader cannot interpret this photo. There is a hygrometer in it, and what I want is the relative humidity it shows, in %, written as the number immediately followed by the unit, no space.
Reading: 95%
